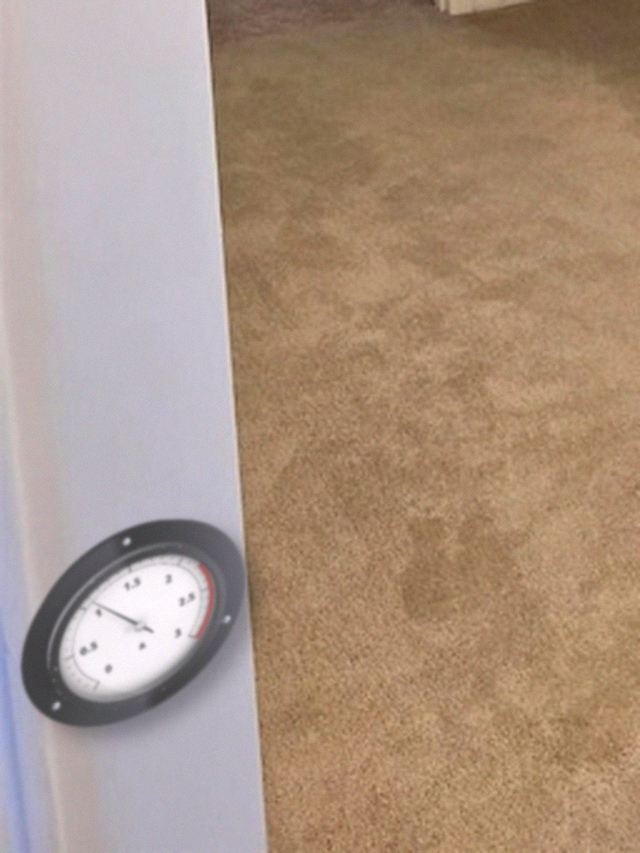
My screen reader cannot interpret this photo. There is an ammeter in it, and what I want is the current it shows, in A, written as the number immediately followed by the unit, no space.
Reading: 1.1A
